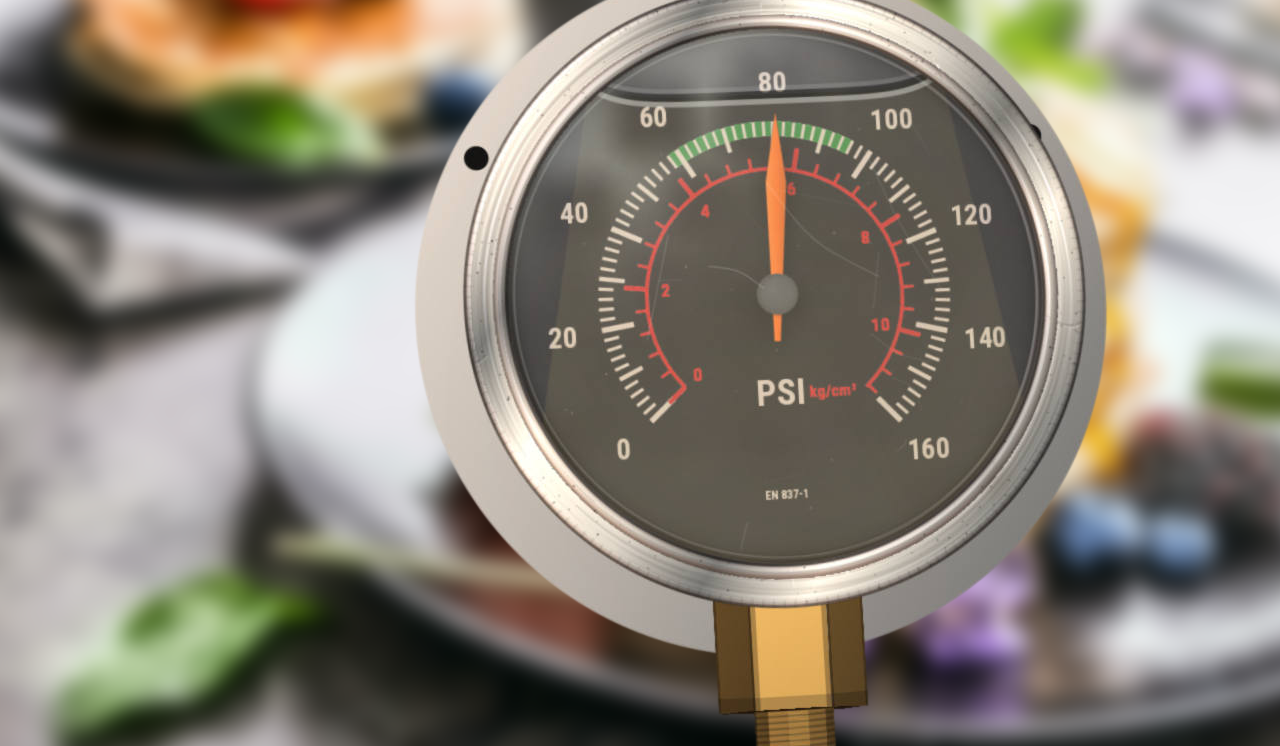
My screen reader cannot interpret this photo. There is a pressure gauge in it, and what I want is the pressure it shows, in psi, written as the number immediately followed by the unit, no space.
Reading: 80psi
